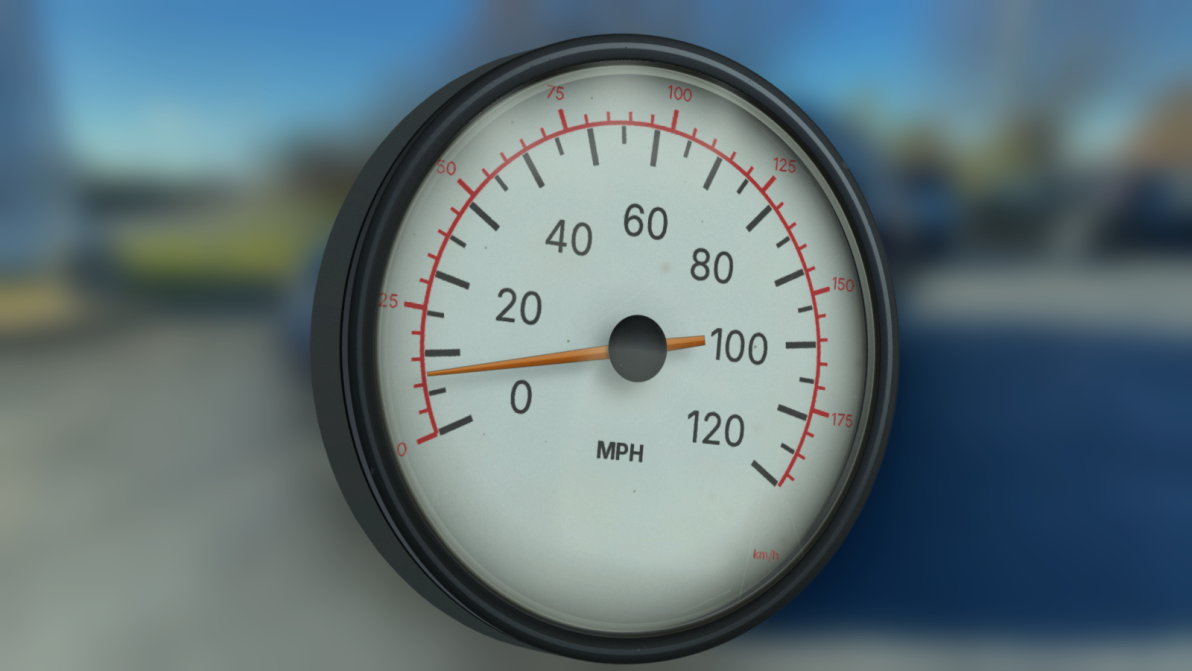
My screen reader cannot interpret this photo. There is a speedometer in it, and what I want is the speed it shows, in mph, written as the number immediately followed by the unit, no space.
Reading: 7.5mph
